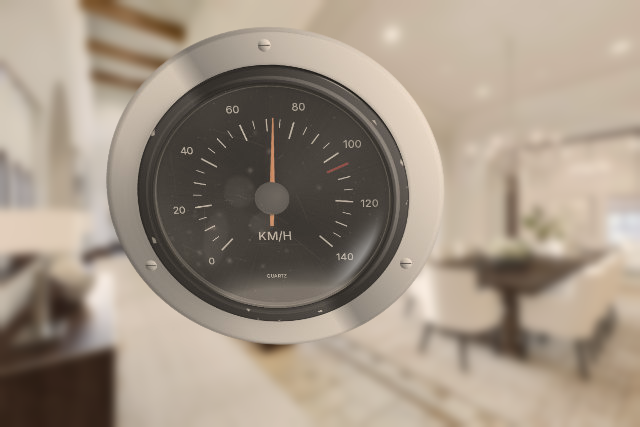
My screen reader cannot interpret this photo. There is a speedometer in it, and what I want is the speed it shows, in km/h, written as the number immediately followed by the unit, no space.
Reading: 72.5km/h
